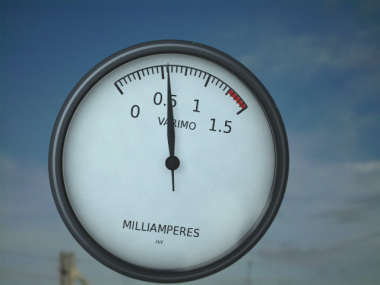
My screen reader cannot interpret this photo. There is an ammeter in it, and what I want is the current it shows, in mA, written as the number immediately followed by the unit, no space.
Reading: 0.55mA
